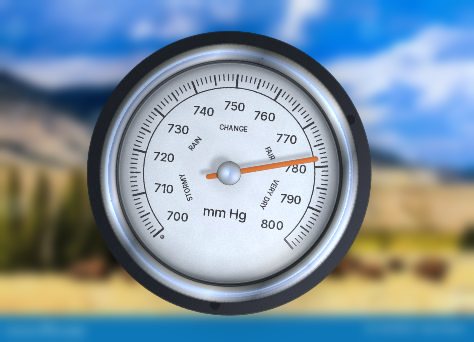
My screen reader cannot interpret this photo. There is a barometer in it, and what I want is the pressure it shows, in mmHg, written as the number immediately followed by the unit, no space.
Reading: 778mmHg
